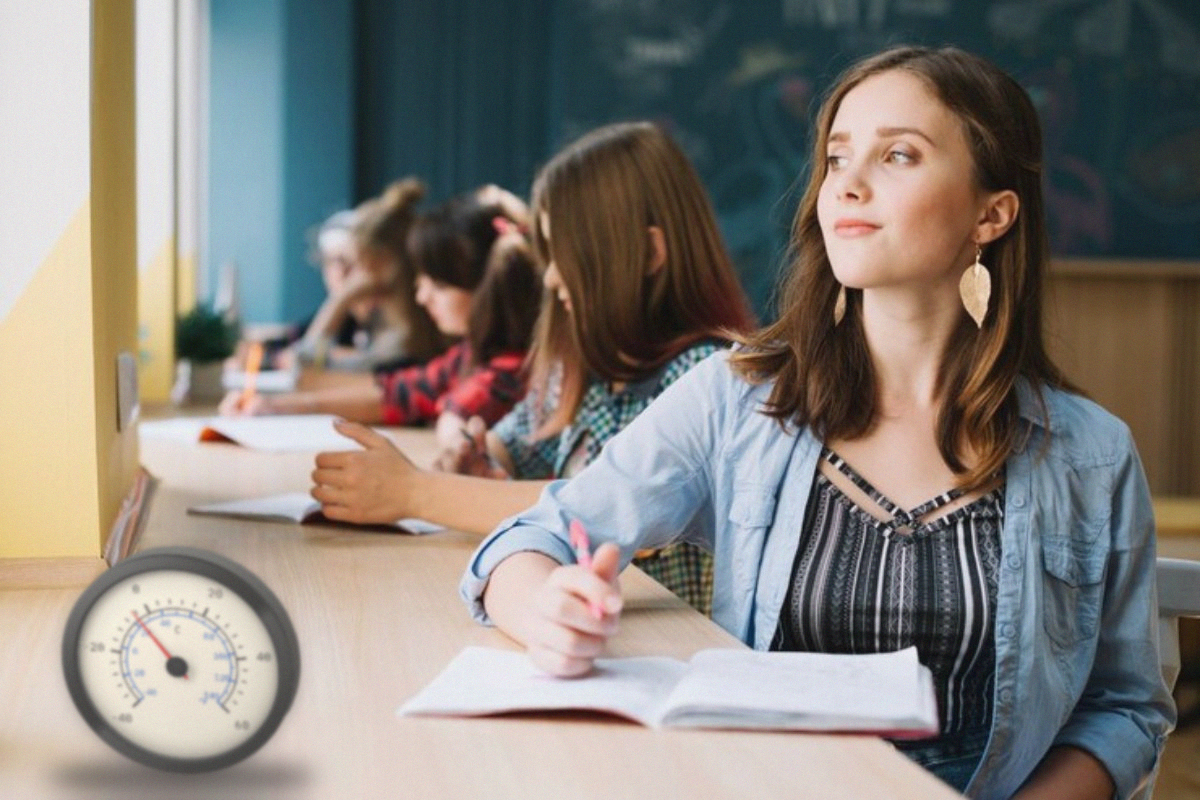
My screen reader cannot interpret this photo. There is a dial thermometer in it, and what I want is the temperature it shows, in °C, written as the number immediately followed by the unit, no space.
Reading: -4°C
